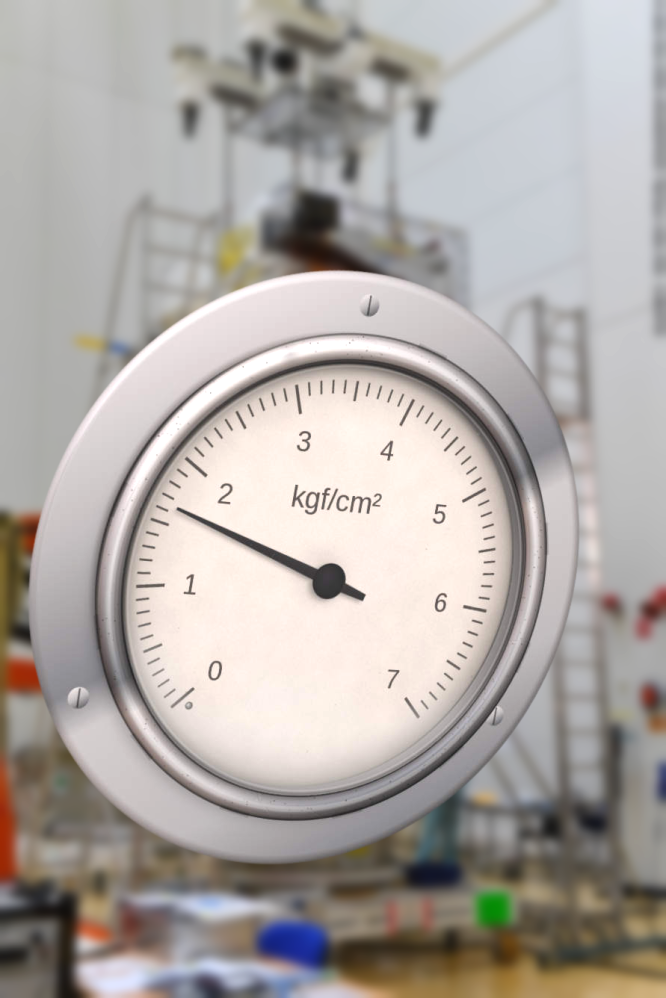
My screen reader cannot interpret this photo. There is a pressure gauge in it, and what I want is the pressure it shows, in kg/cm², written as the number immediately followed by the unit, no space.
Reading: 1.65kg/cm²
